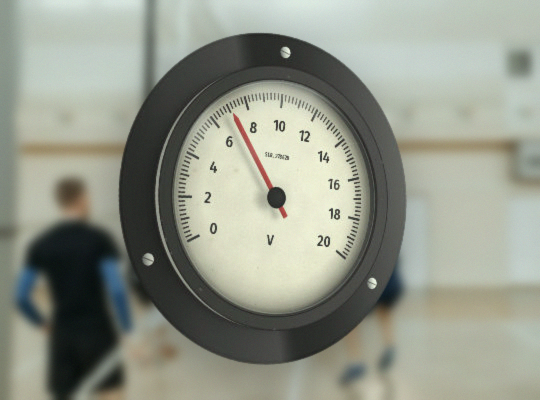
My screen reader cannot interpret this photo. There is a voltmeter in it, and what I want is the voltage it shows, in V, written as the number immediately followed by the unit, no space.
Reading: 7V
